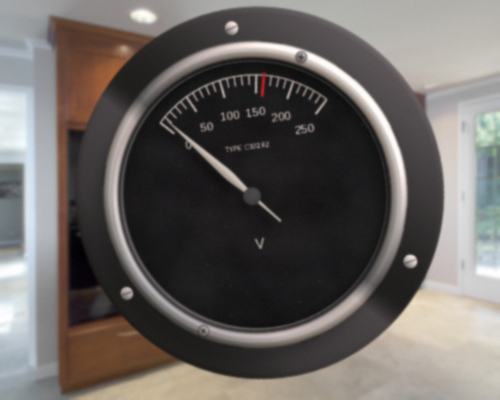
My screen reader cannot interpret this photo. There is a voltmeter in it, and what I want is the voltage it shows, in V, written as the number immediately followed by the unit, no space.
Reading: 10V
